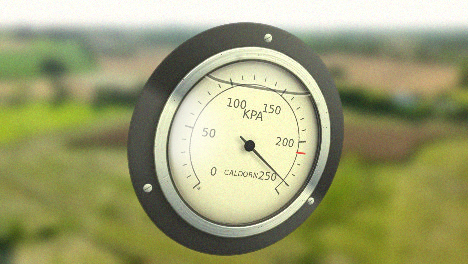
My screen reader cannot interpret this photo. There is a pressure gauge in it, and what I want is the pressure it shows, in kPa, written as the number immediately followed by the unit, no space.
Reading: 240kPa
